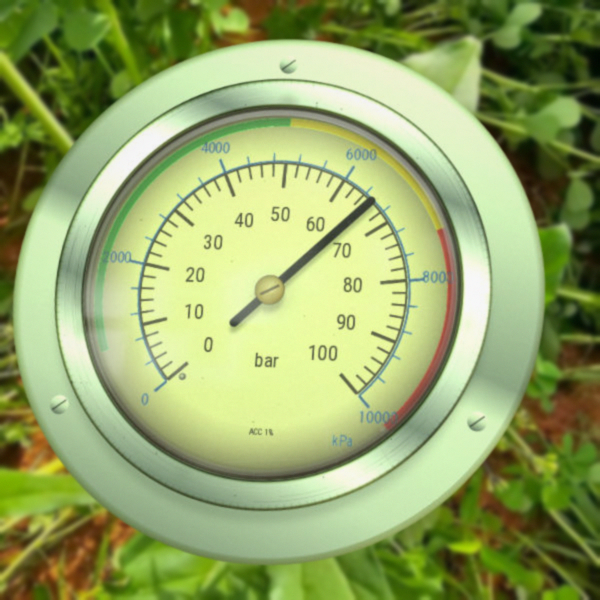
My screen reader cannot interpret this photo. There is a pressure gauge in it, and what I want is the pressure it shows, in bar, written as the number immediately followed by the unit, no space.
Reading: 66bar
